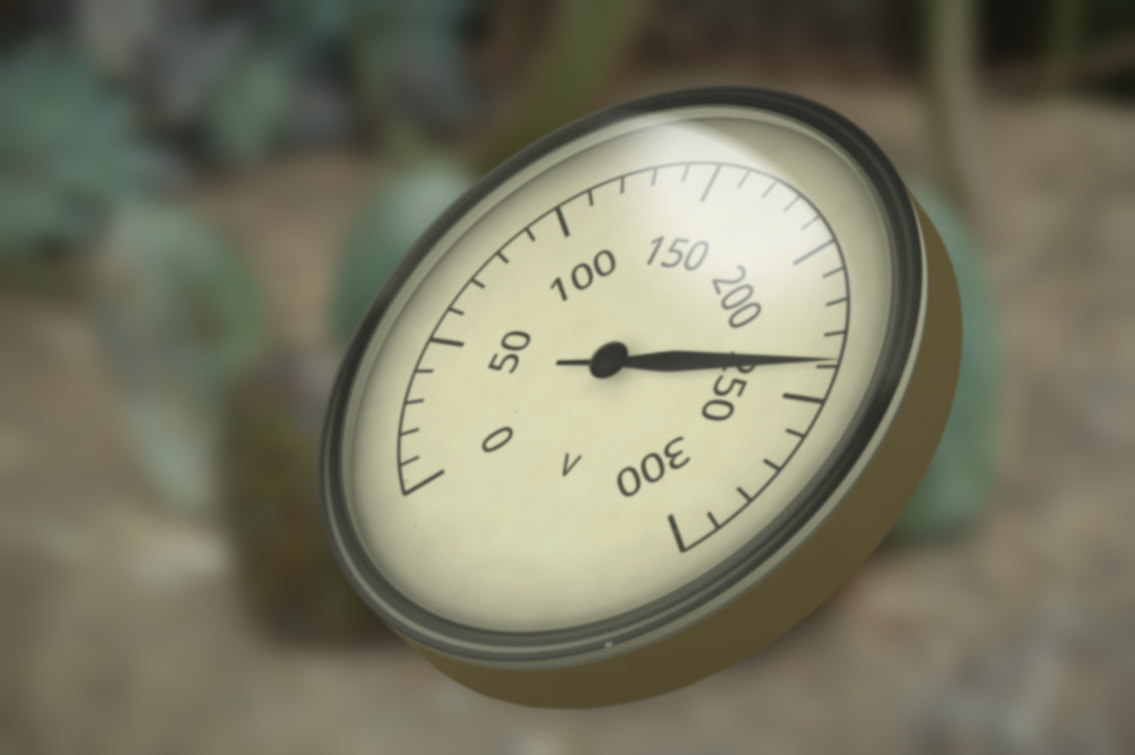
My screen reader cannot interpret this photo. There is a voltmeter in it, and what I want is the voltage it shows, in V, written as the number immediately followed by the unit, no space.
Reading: 240V
